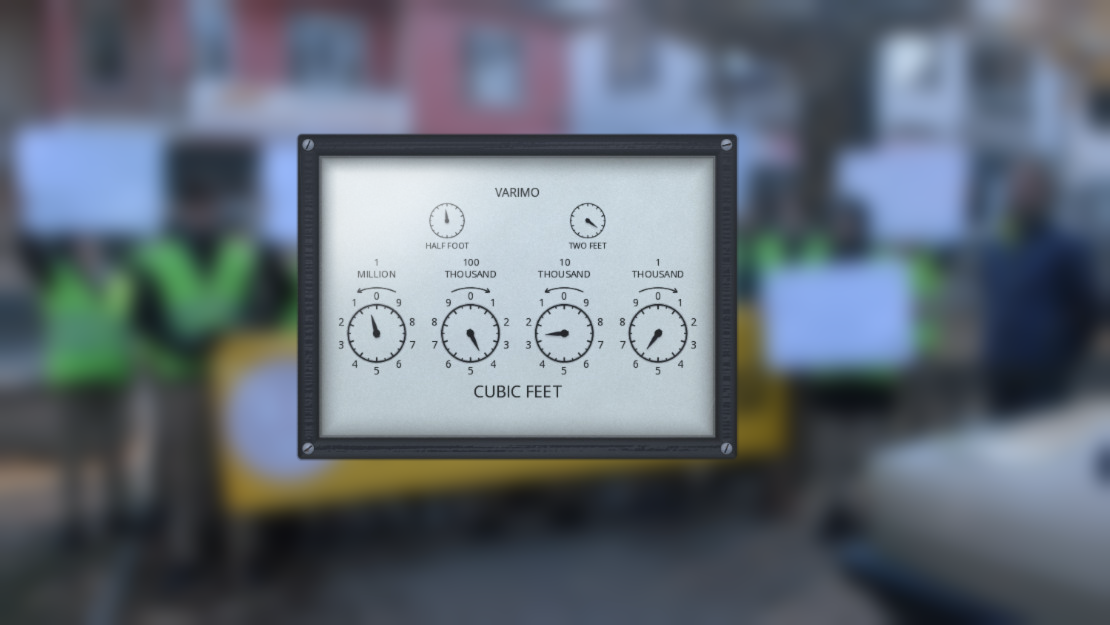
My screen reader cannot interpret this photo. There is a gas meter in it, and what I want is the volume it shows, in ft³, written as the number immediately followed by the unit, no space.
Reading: 42600ft³
